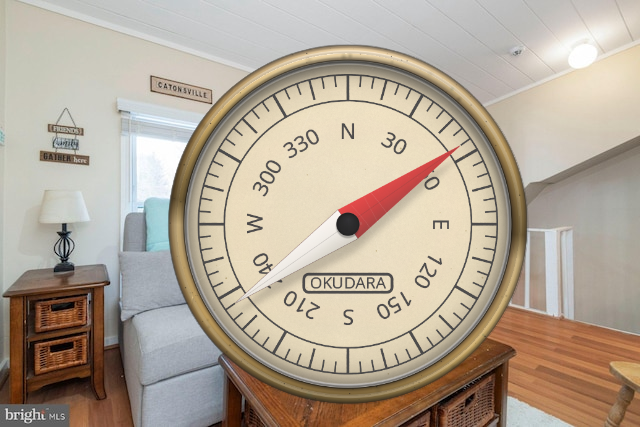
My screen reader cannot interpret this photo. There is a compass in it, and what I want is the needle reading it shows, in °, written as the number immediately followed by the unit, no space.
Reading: 55°
